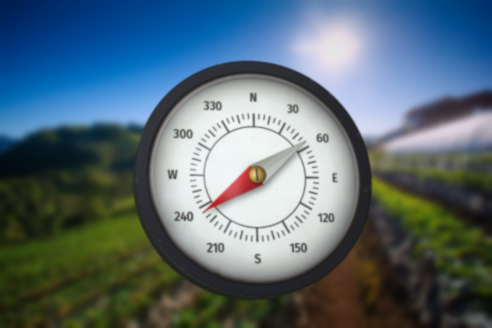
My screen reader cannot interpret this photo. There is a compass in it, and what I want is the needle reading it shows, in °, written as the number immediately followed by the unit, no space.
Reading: 235°
